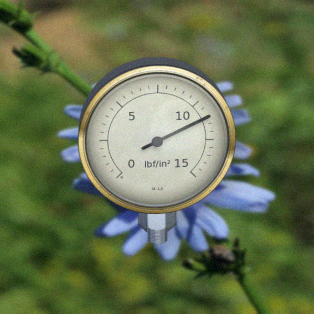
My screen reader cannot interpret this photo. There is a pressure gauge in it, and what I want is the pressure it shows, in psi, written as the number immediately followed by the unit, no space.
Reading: 11psi
